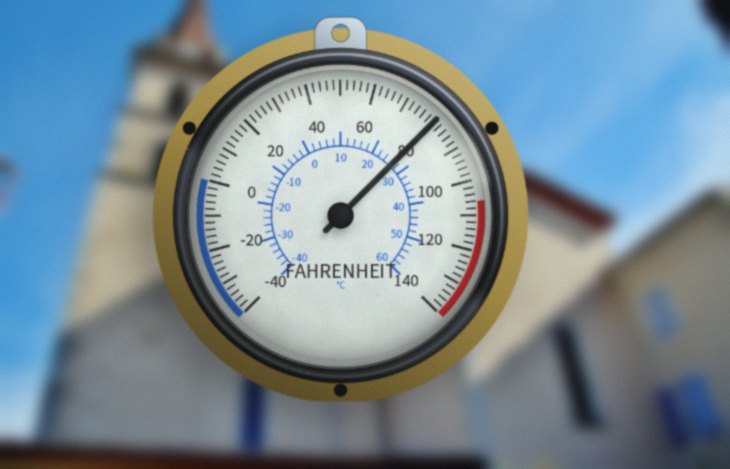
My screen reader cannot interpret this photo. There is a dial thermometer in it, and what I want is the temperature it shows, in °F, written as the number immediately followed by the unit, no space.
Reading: 80°F
